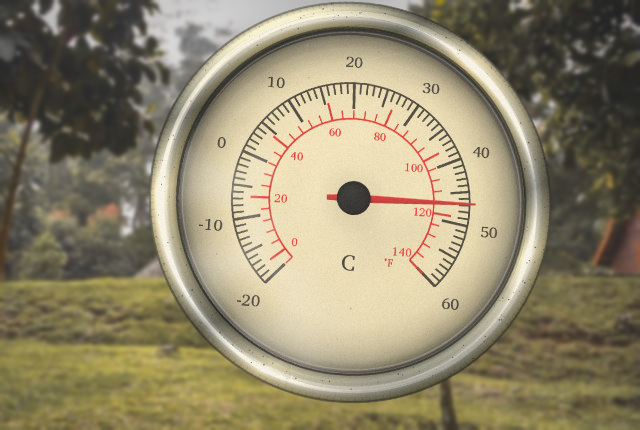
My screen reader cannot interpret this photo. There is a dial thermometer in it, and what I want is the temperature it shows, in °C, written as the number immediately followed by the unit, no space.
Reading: 47°C
